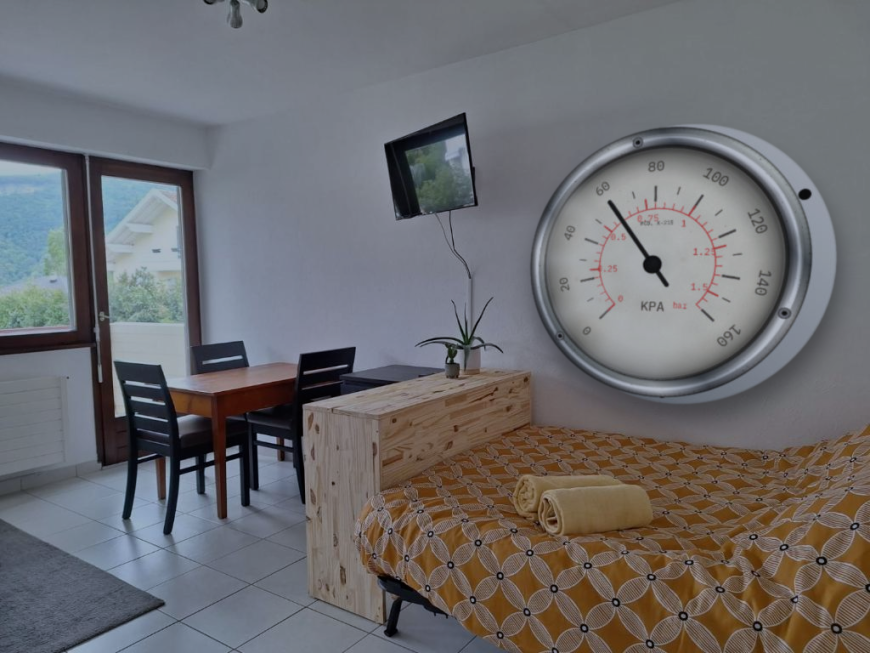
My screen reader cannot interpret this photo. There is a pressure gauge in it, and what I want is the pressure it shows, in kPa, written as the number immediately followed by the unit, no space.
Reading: 60kPa
